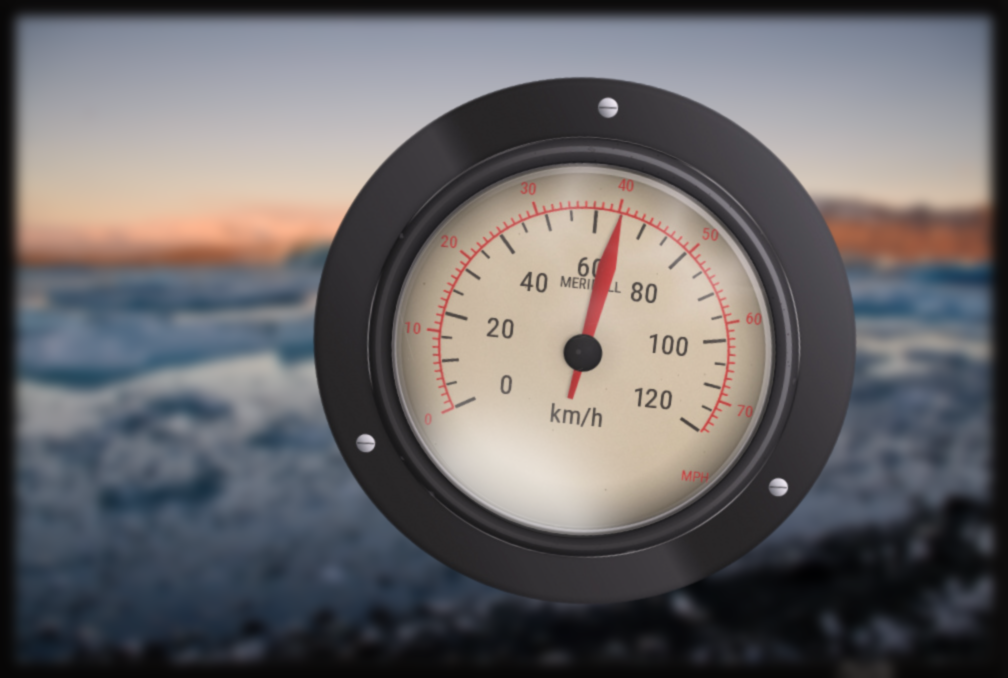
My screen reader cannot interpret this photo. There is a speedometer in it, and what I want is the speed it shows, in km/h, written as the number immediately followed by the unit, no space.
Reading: 65km/h
